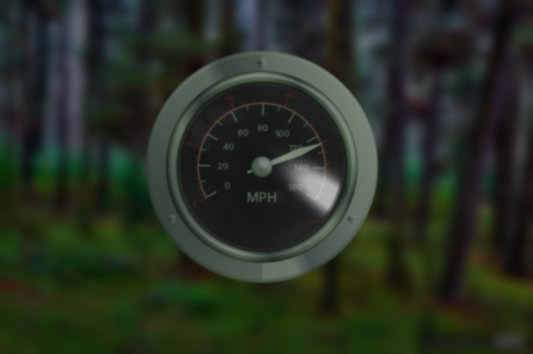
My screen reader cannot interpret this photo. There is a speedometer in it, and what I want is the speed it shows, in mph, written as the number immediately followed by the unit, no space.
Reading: 125mph
